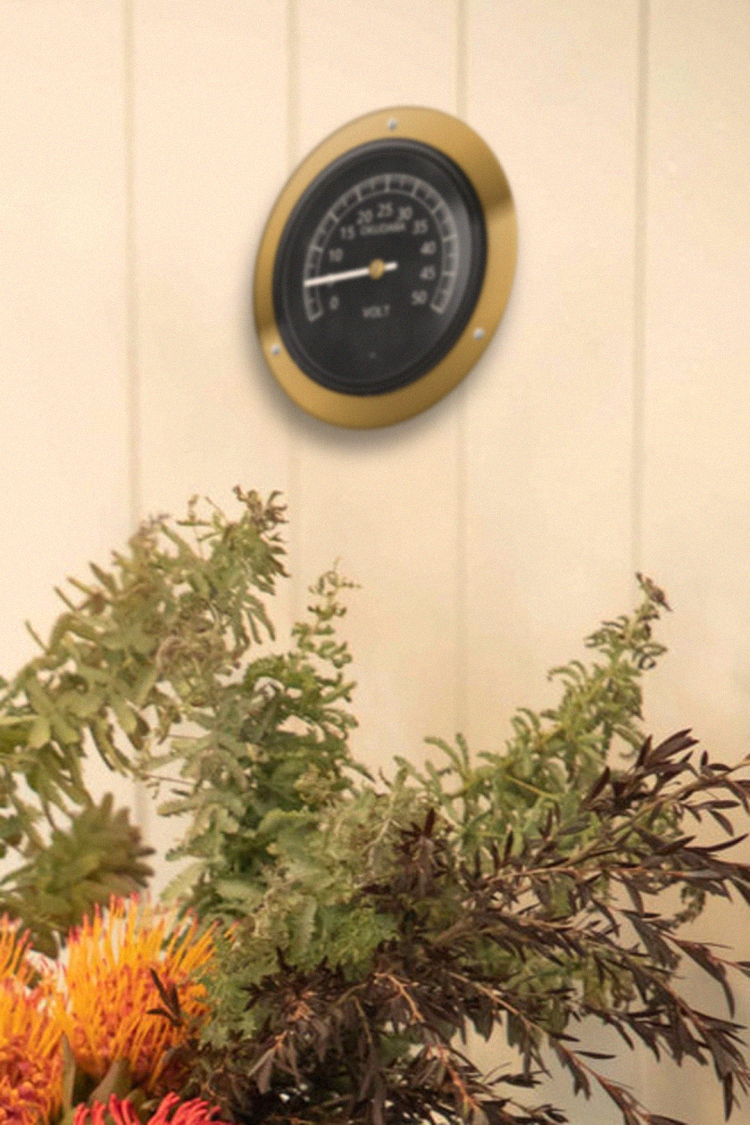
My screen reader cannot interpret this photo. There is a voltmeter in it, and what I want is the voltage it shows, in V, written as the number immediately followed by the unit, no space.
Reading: 5V
